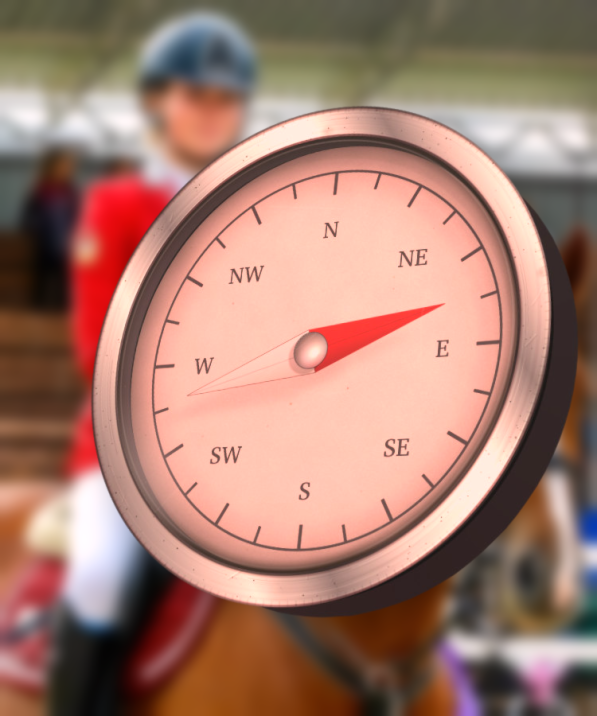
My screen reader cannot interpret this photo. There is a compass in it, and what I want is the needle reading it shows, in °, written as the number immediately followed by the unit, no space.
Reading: 75°
